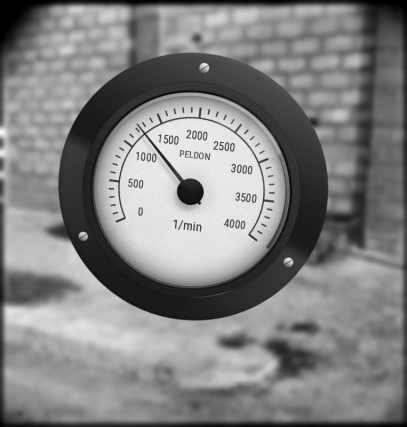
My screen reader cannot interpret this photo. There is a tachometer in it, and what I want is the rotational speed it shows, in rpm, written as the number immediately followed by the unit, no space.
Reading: 1250rpm
